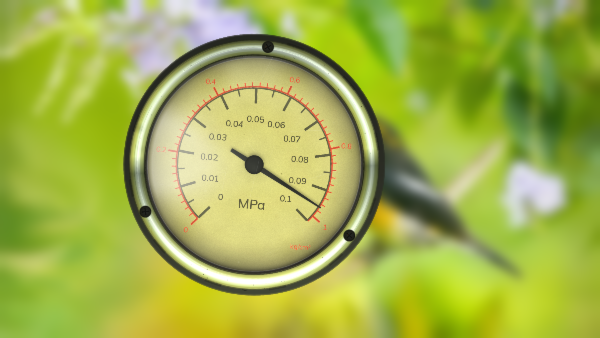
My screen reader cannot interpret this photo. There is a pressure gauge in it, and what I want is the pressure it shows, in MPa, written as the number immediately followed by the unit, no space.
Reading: 0.095MPa
